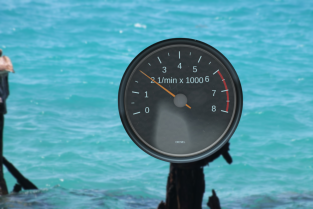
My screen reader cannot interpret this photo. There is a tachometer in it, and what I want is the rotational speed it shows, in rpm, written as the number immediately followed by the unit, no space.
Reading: 2000rpm
